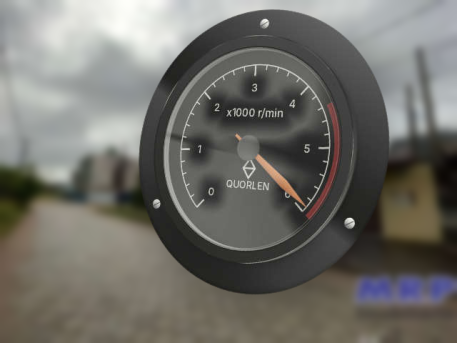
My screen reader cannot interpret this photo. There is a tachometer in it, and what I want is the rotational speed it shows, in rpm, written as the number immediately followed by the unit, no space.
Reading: 5900rpm
